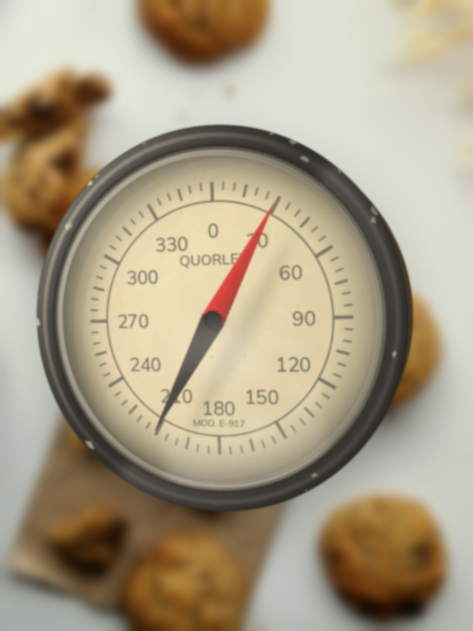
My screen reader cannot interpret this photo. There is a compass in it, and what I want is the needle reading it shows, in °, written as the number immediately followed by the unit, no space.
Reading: 30°
